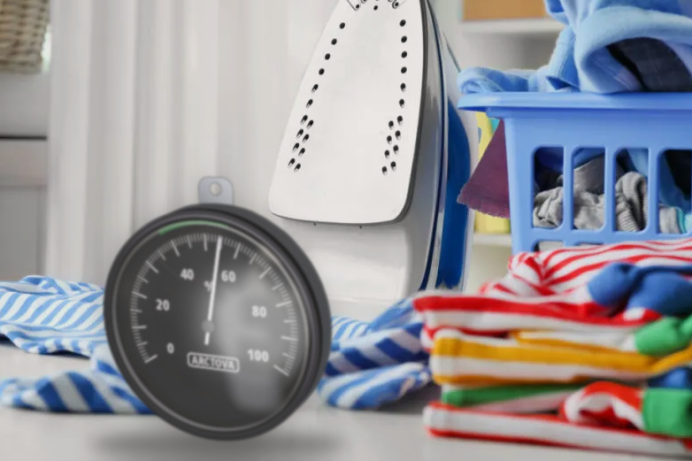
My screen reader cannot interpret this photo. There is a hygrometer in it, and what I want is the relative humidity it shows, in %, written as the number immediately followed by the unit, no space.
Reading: 55%
